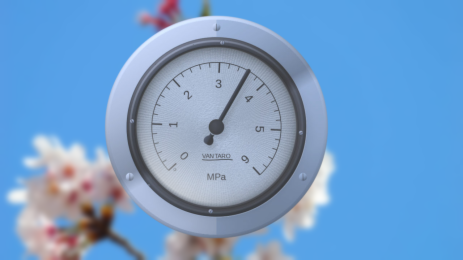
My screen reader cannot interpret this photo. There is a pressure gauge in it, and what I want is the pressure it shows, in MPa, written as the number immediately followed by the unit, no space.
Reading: 3.6MPa
